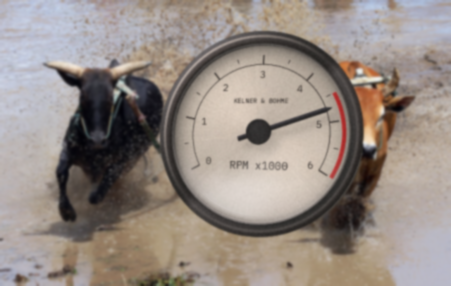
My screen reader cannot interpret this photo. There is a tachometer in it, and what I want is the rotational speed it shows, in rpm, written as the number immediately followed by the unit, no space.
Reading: 4750rpm
